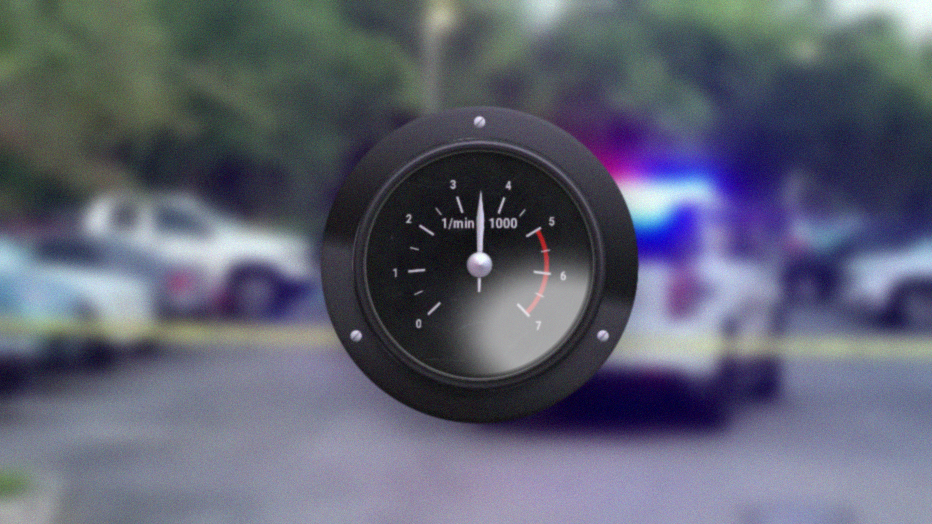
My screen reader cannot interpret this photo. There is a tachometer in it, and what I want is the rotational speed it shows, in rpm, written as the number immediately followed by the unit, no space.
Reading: 3500rpm
